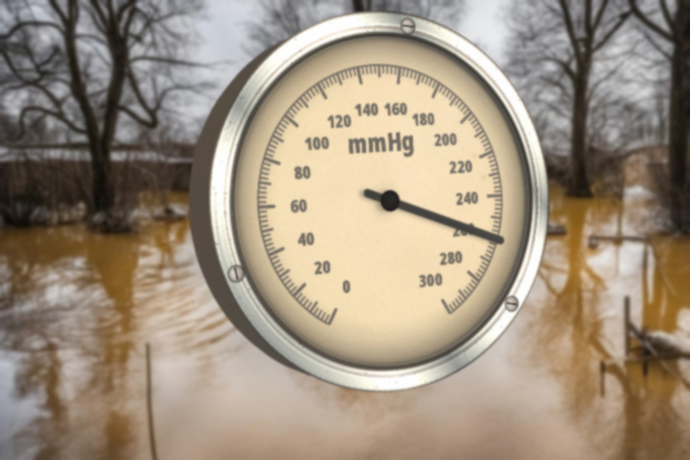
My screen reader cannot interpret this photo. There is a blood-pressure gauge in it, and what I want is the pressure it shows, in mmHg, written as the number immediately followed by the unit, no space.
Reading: 260mmHg
